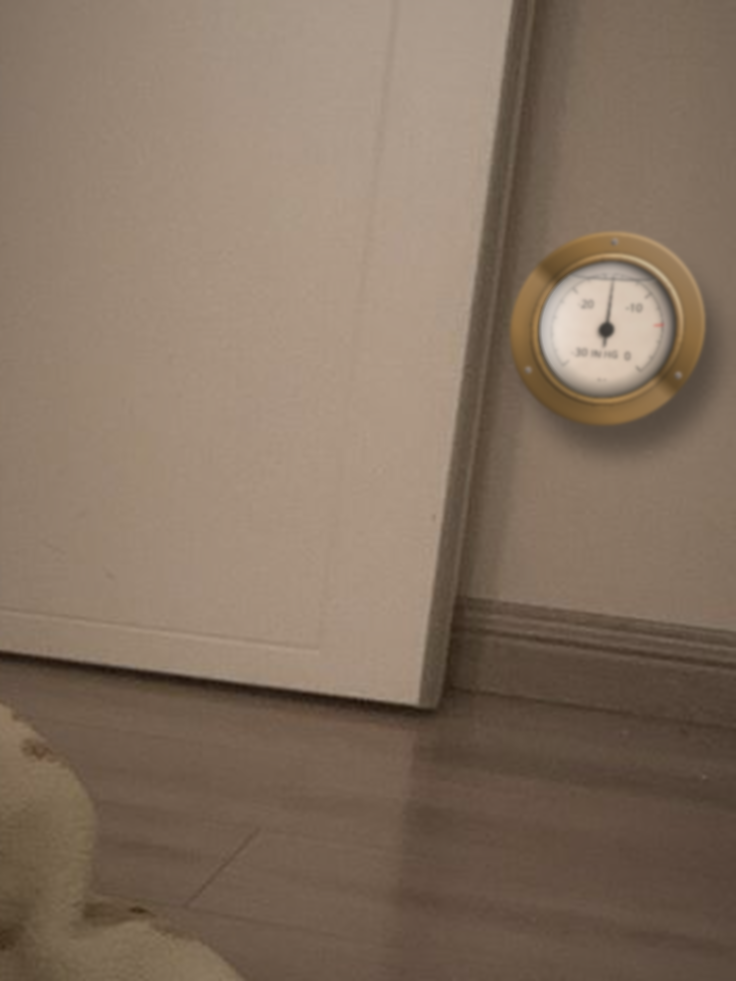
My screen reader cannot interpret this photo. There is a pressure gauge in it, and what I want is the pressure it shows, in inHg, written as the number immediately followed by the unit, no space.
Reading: -15inHg
